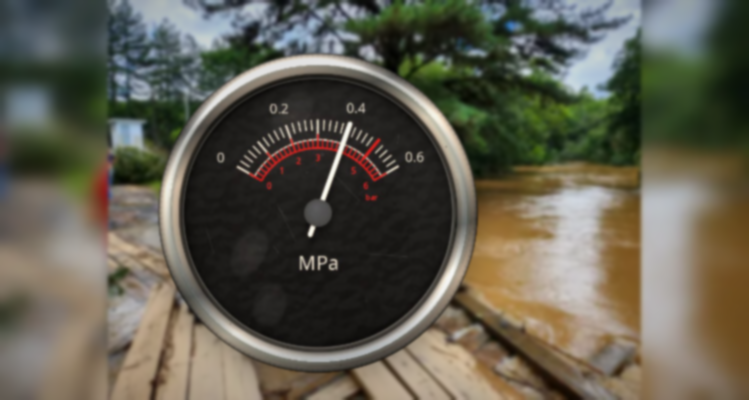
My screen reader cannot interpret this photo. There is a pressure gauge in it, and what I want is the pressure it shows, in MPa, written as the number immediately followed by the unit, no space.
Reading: 0.4MPa
